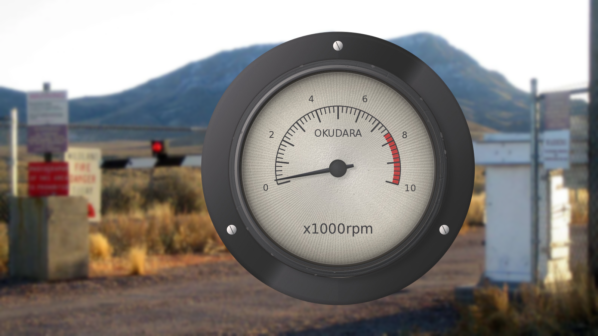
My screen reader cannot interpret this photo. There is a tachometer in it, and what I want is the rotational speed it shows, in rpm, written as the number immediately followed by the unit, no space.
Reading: 200rpm
